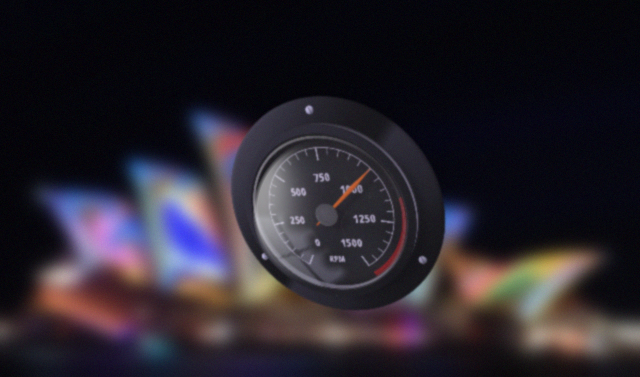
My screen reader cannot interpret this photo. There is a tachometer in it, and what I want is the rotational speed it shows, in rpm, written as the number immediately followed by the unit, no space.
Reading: 1000rpm
